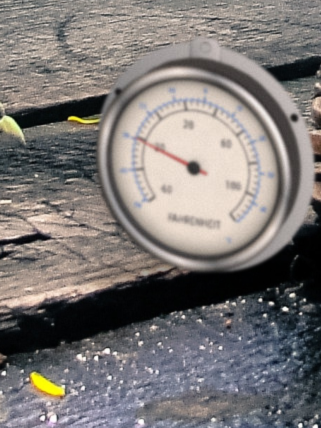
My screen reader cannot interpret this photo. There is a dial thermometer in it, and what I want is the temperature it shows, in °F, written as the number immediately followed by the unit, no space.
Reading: -20°F
